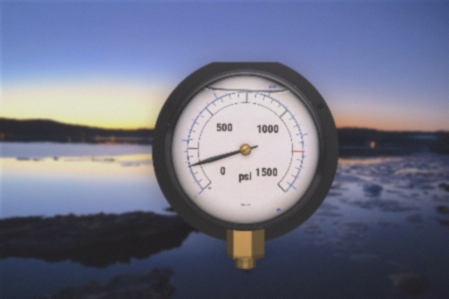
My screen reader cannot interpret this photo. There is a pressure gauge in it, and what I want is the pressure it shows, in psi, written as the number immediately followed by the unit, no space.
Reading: 150psi
